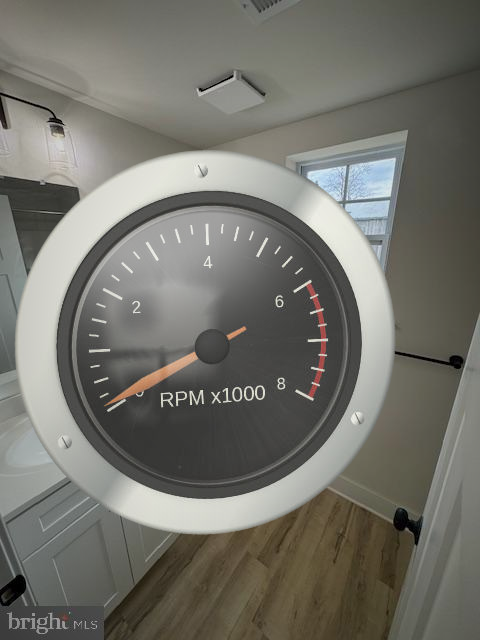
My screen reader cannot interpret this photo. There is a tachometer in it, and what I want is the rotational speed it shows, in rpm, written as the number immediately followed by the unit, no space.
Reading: 125rpm
